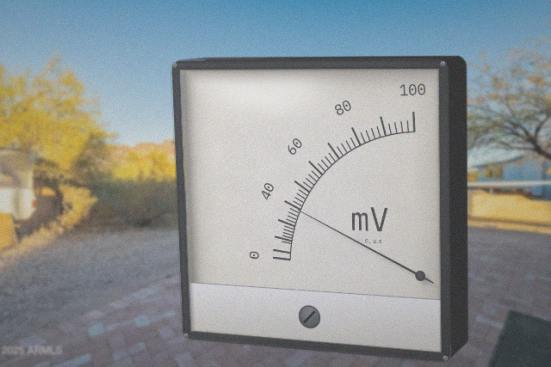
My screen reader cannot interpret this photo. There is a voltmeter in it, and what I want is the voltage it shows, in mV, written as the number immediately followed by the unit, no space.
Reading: 40mV
